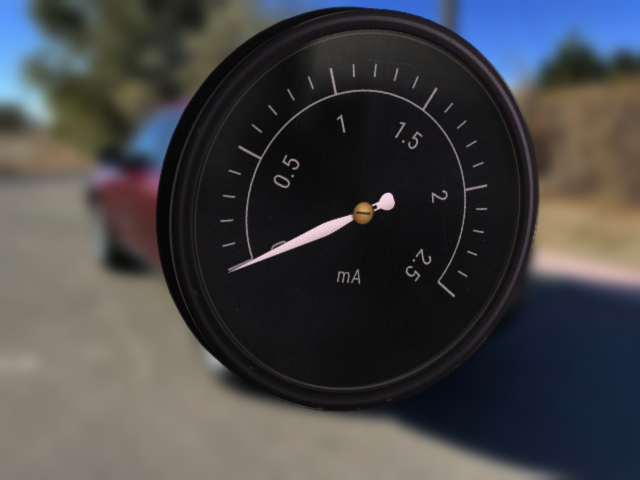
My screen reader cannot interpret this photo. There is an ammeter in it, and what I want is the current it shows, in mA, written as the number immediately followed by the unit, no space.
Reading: 0mA
